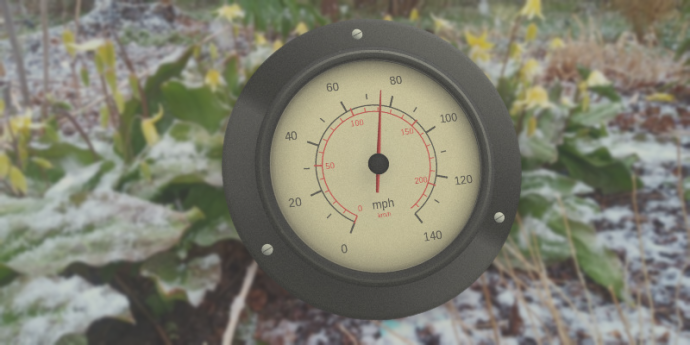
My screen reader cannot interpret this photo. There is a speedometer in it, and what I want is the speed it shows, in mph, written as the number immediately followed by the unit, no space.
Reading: 75mph
